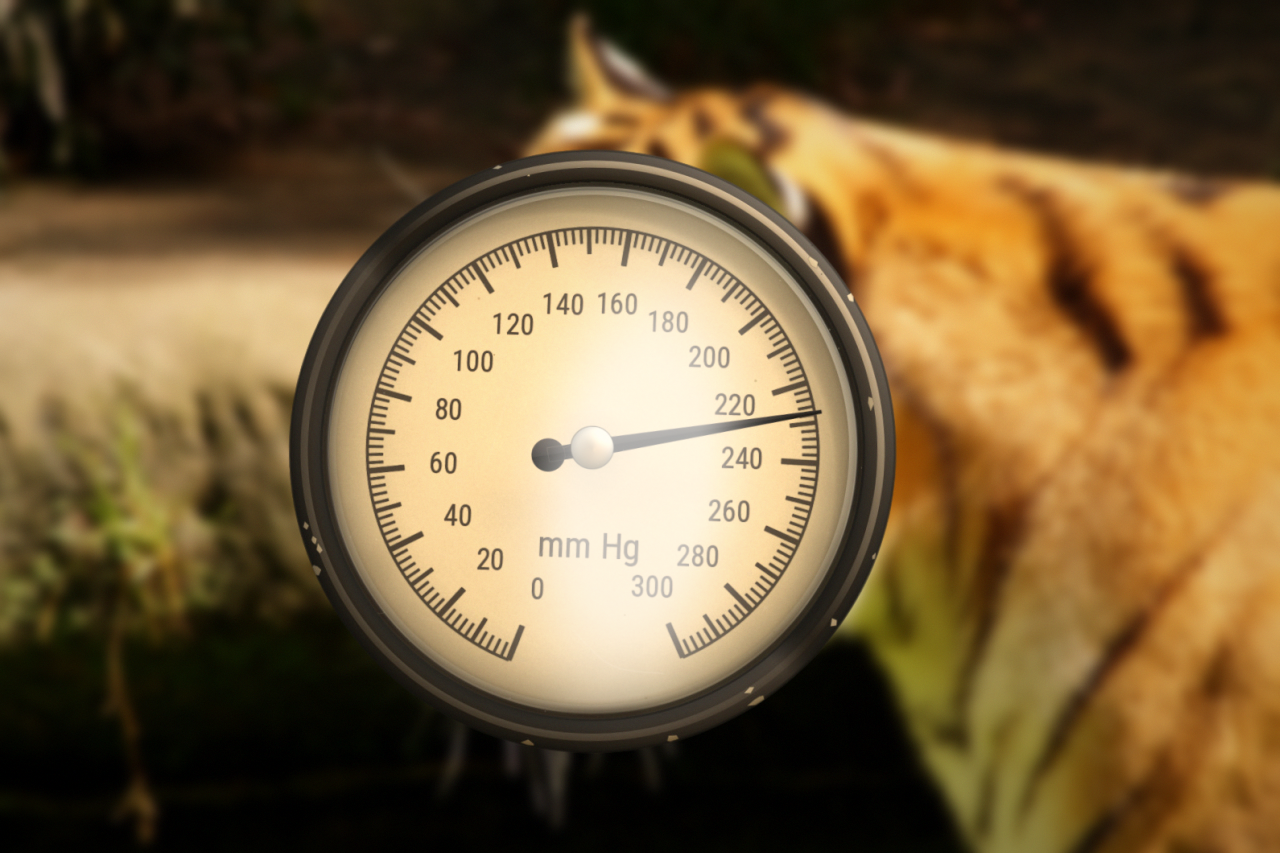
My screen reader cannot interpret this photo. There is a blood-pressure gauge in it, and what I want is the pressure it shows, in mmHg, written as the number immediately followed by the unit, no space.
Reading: 228mmHg
